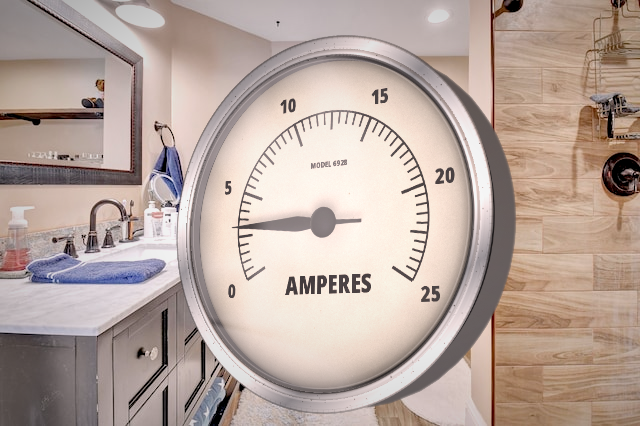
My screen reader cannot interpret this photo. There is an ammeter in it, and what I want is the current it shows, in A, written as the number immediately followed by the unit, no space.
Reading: 3A
